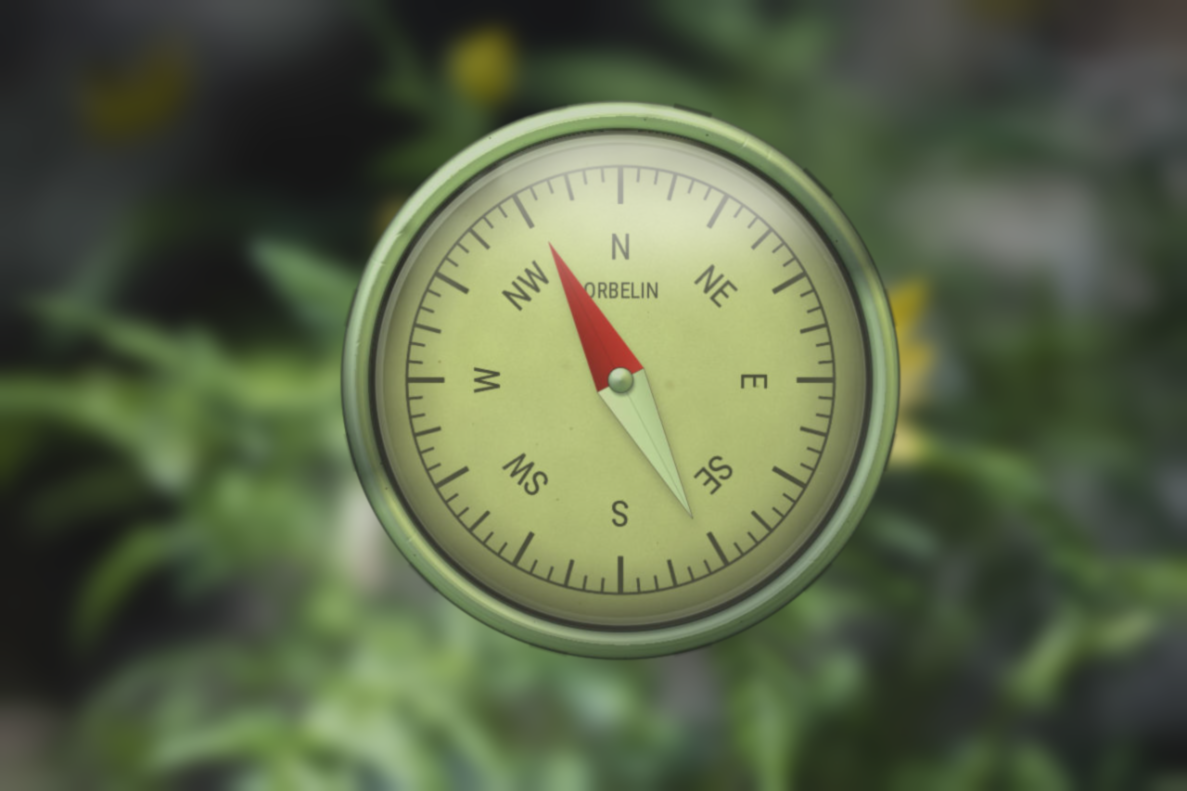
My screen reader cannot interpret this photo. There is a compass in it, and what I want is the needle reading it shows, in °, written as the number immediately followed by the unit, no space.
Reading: 332.5°
